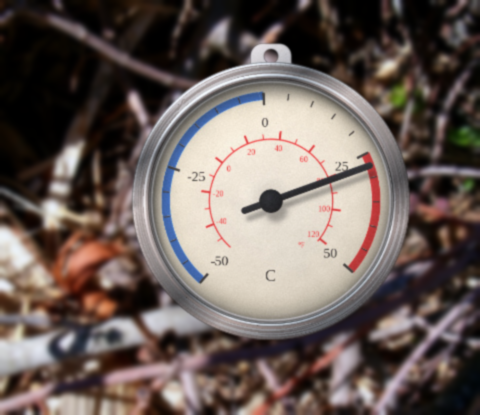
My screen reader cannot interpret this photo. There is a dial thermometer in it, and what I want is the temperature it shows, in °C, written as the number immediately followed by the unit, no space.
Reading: 27.5°C
